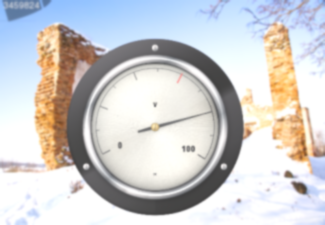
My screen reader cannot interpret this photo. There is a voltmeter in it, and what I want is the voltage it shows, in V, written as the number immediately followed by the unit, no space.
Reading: 80V
